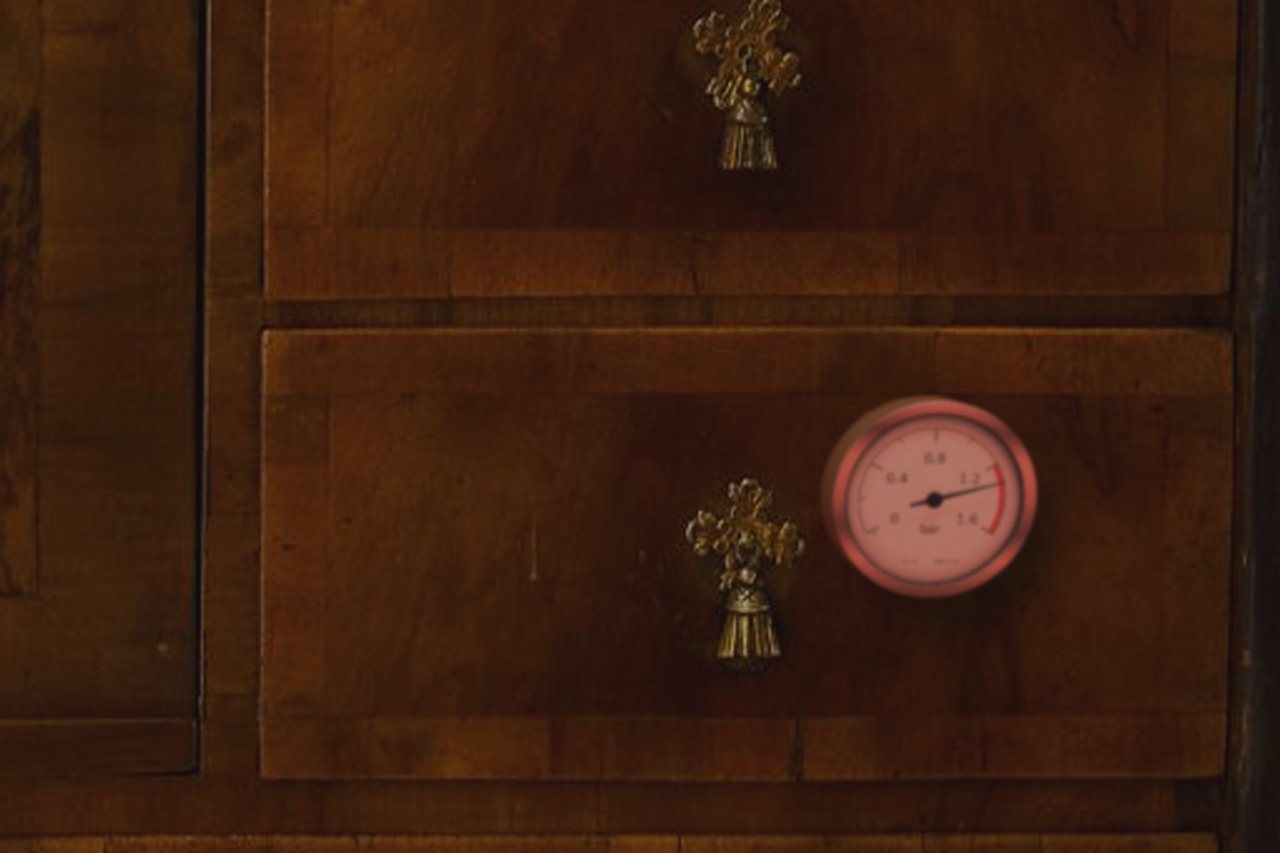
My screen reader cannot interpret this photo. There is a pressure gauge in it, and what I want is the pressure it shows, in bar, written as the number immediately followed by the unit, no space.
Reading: 1.3bar
